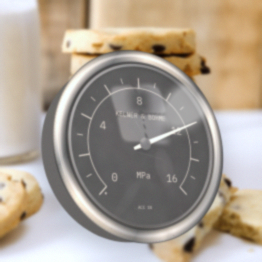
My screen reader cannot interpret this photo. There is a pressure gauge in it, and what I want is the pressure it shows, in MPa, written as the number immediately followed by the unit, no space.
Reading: 12MPa
